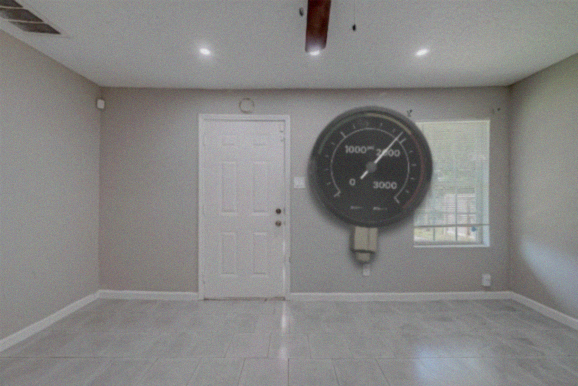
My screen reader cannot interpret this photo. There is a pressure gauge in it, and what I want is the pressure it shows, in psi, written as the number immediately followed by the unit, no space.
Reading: 1900psi
